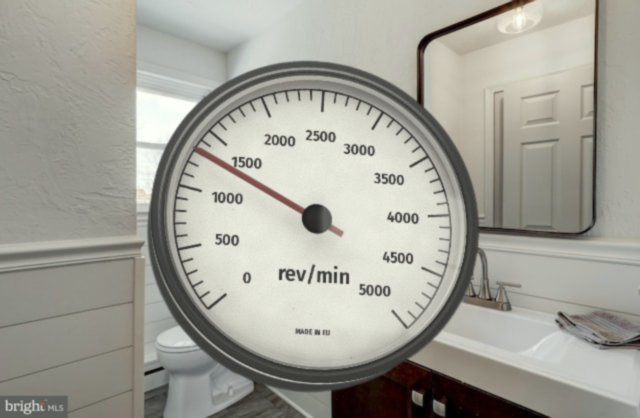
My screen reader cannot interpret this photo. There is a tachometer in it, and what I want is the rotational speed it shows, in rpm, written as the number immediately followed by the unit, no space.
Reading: 1300rpm
